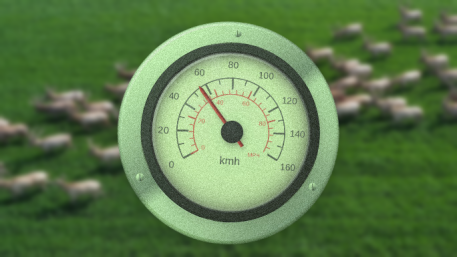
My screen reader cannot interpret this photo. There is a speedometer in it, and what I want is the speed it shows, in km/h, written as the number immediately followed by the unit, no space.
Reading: 55km/h
